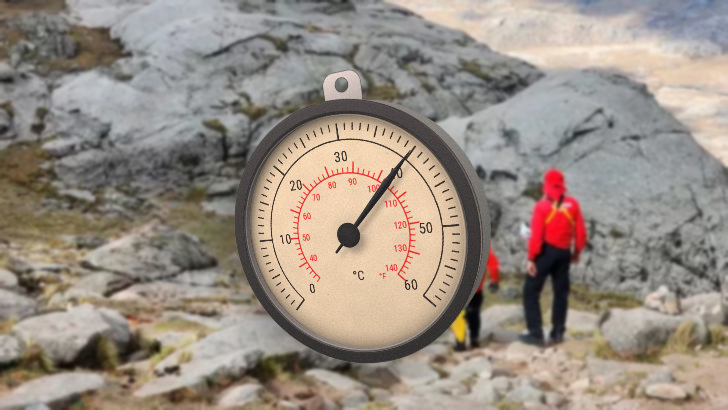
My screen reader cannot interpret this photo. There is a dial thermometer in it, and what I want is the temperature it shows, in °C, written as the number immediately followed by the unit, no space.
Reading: 40°C
